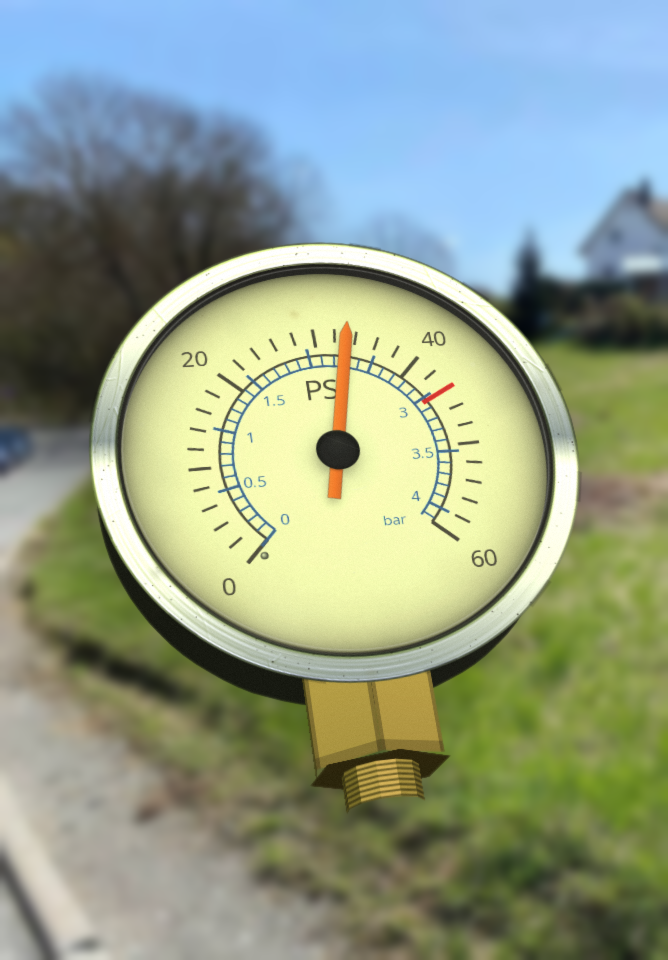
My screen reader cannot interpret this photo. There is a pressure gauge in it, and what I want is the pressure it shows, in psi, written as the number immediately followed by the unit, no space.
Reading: 33psi
